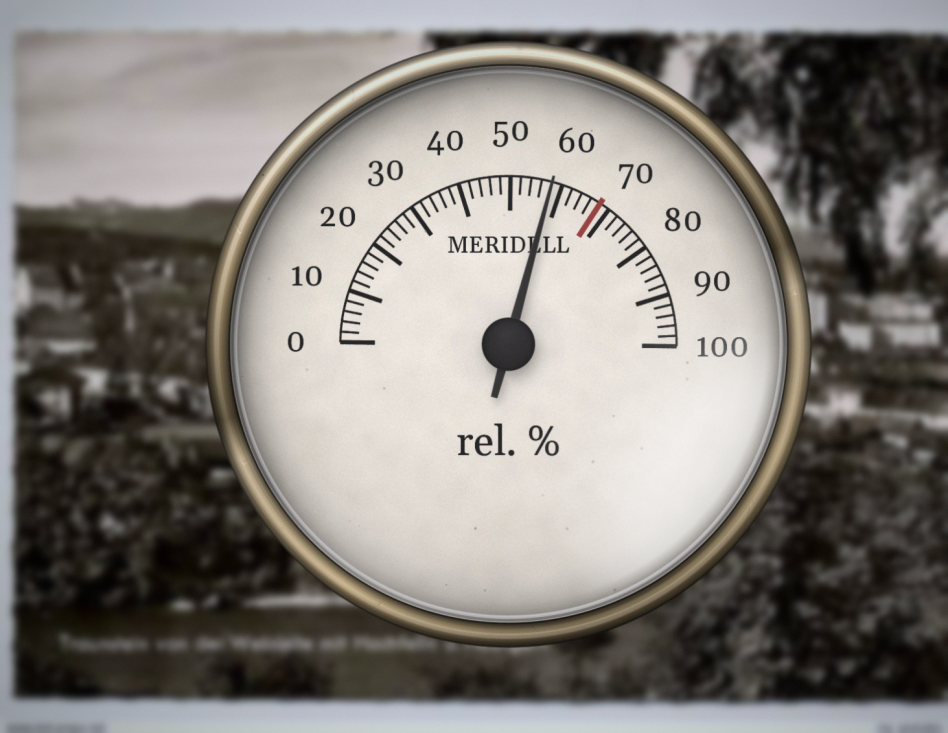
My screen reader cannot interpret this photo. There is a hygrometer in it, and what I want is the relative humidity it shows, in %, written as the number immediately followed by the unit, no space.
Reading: 58%
